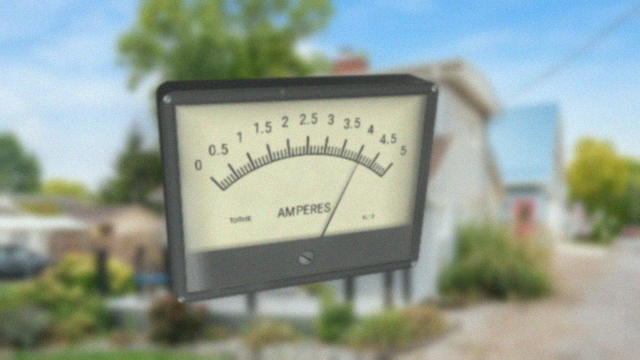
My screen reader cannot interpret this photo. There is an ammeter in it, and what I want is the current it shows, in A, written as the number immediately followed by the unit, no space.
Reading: 4A
